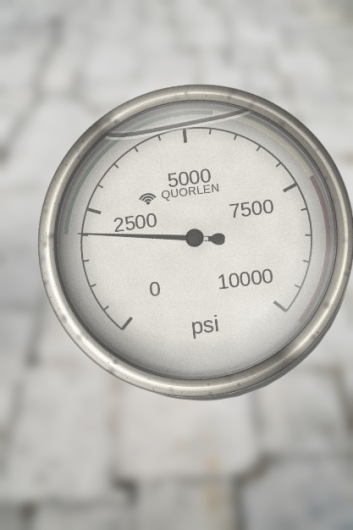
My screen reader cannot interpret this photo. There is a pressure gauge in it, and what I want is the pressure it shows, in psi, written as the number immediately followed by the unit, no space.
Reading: 2000psi
